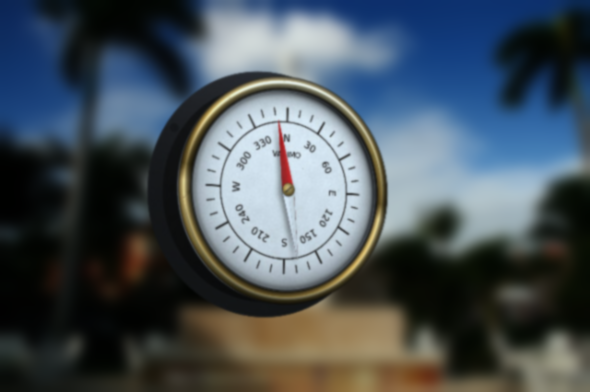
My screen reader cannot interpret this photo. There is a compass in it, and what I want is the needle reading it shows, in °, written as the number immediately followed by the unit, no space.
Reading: 350°
